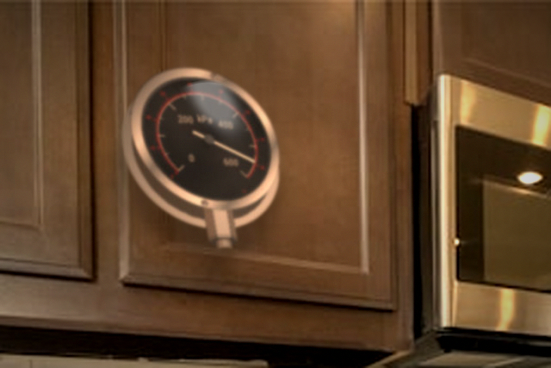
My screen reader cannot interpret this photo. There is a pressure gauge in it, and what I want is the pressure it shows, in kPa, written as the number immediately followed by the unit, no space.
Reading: 550kPa
